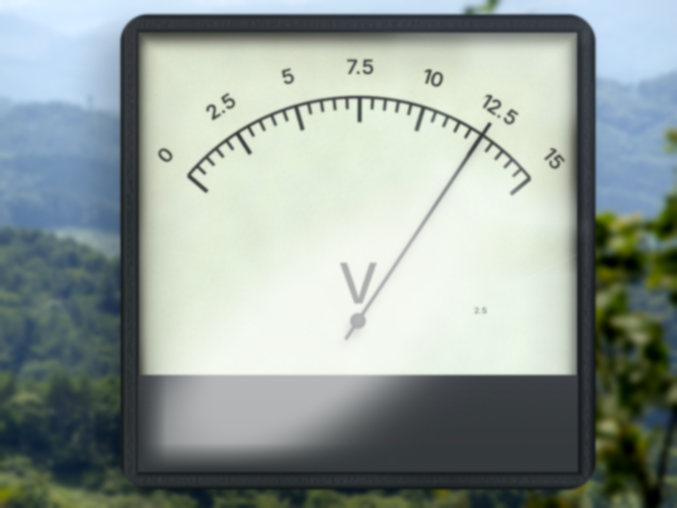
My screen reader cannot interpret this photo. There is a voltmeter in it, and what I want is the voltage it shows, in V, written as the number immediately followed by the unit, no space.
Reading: 12.5V
